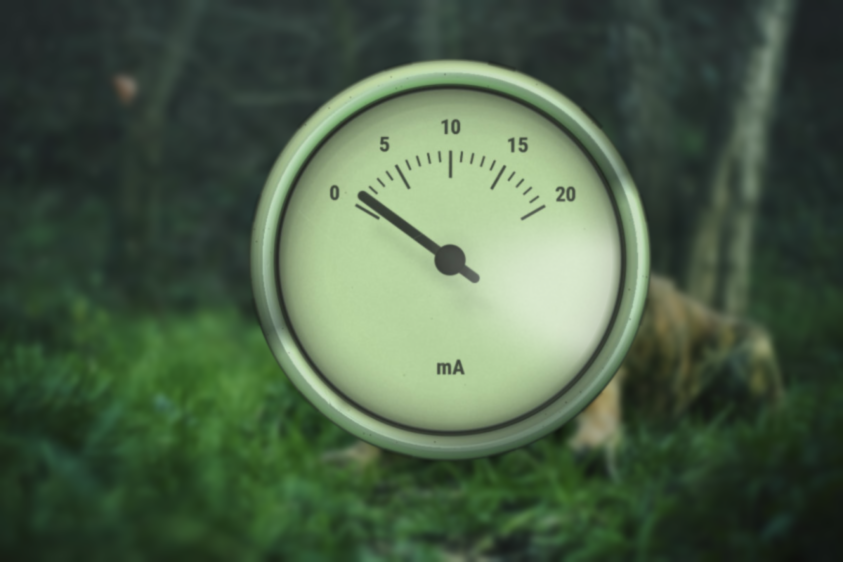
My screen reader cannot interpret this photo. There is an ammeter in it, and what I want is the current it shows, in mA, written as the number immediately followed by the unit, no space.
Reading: 1mA
